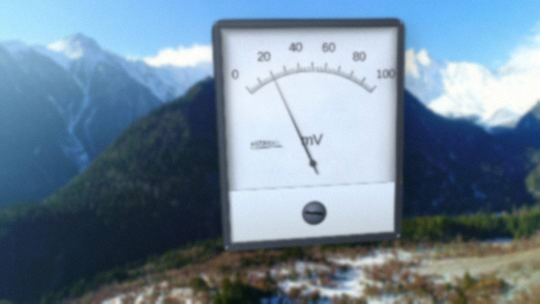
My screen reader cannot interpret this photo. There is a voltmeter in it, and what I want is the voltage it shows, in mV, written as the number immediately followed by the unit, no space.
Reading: 20mV
